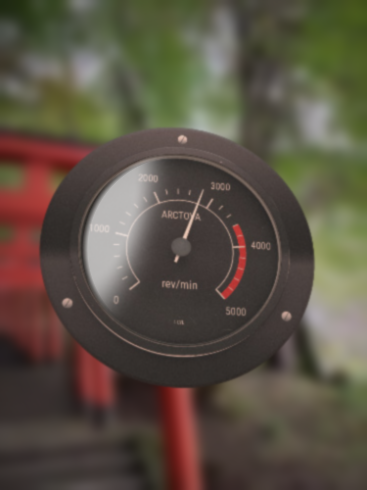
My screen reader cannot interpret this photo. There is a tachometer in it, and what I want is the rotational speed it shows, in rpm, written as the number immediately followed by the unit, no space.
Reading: 2800rpm
